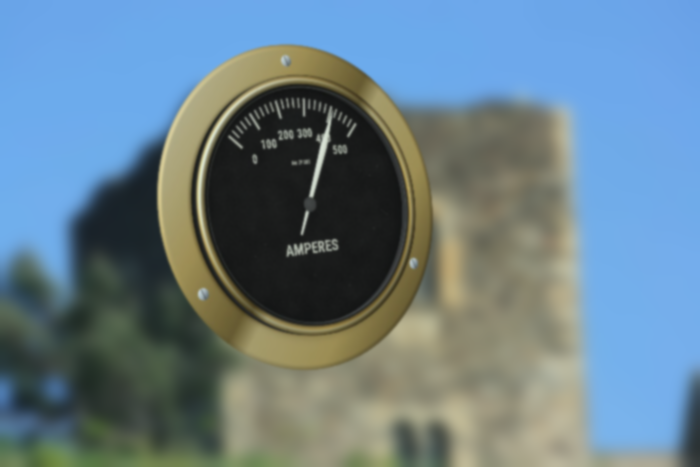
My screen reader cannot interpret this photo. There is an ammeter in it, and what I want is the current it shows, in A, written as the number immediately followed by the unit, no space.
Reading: 400A
